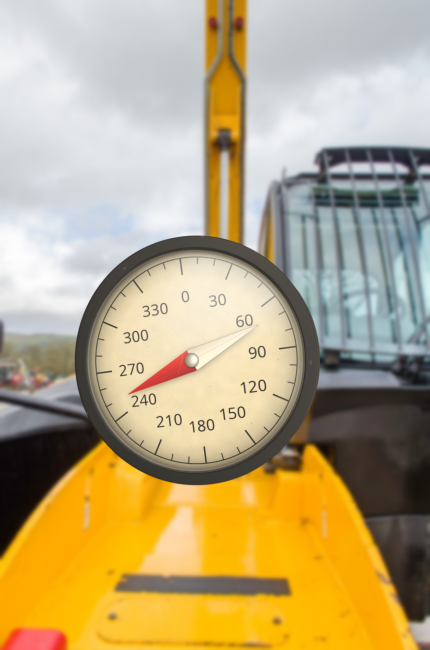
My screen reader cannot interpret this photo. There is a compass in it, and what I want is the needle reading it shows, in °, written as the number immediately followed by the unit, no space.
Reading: 250°
